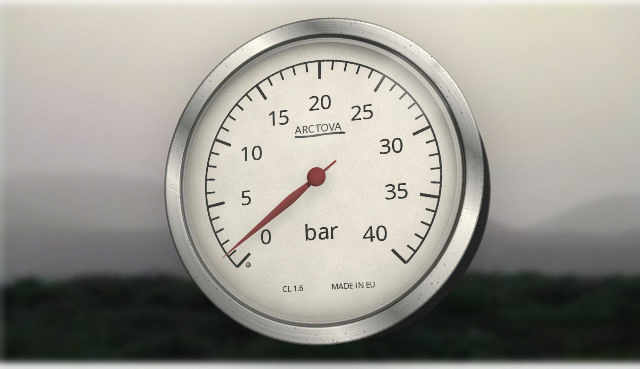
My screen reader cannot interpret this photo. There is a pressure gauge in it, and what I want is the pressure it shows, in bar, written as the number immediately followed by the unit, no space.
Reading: 1bar
